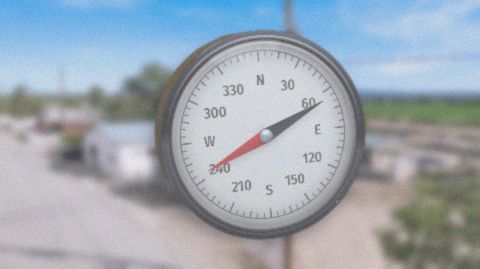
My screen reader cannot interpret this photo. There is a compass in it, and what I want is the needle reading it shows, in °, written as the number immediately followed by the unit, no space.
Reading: 245°
